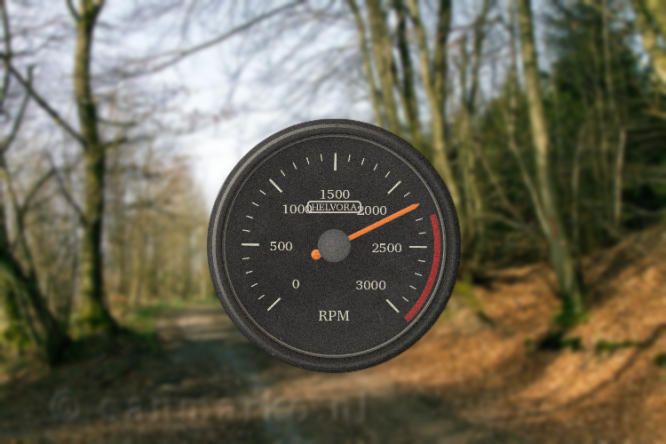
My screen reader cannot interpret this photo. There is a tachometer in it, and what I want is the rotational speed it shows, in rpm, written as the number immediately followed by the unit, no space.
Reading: 2200rpm
